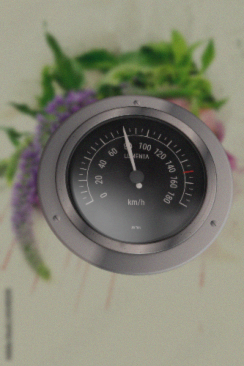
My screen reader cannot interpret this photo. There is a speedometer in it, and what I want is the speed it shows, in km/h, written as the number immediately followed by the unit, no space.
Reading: 80km/h
